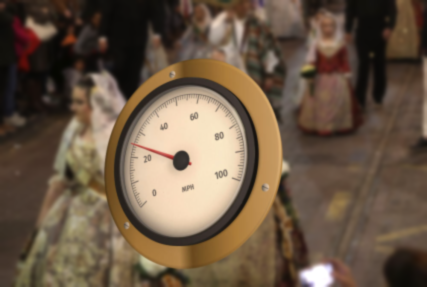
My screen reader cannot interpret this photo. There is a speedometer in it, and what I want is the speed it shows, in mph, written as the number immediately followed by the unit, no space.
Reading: 25mph
